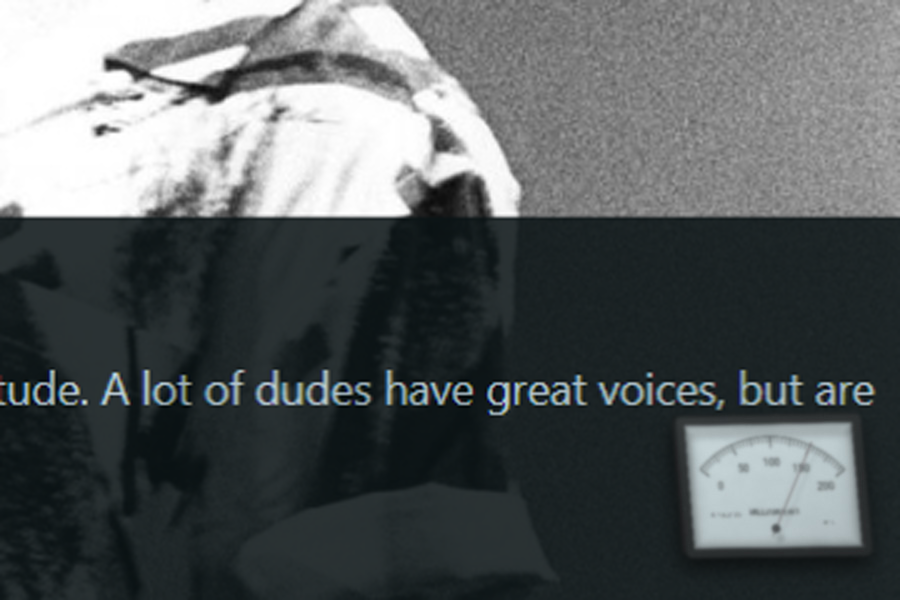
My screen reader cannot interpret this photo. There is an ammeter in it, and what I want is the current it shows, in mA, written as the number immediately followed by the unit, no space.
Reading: 150mA
